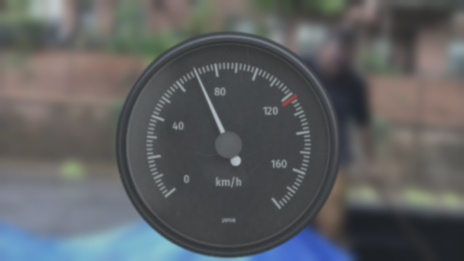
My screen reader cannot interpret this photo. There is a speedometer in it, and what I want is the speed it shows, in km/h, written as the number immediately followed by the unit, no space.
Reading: 70km/h
